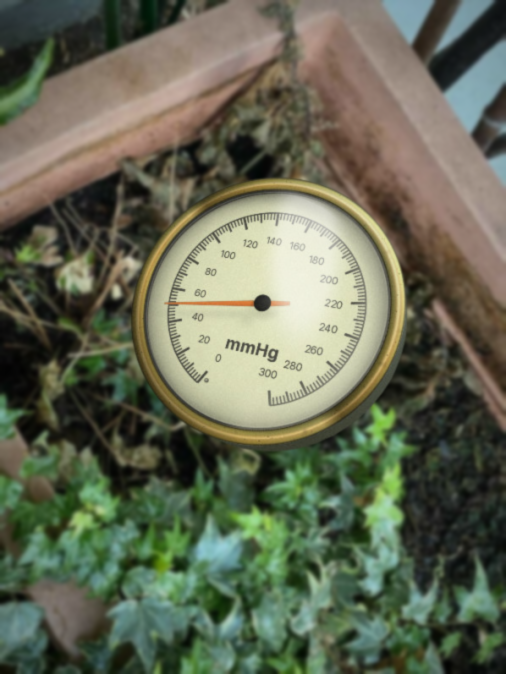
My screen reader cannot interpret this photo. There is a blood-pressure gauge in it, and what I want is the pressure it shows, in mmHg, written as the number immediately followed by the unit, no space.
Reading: 50mmHg
